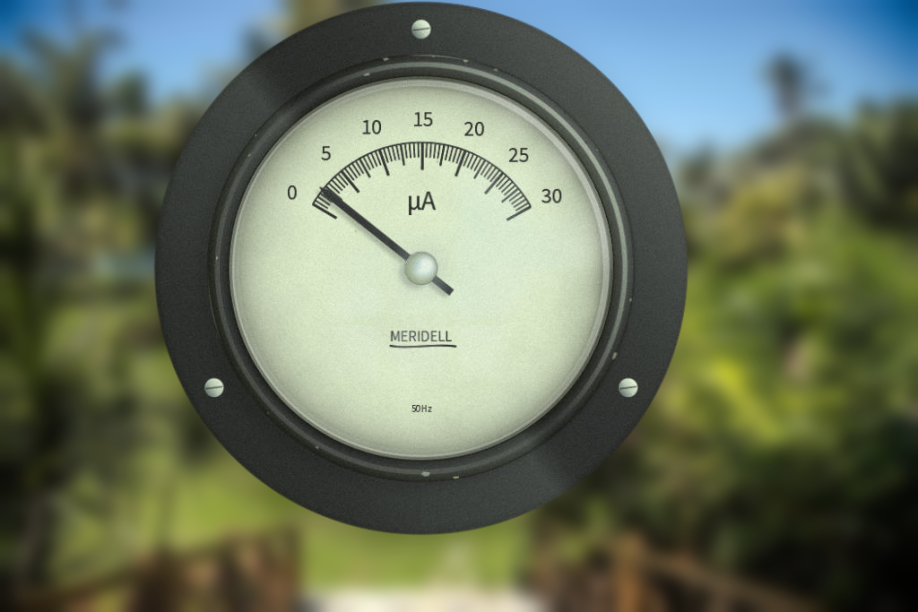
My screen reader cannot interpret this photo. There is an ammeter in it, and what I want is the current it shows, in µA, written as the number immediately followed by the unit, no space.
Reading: 2µA
